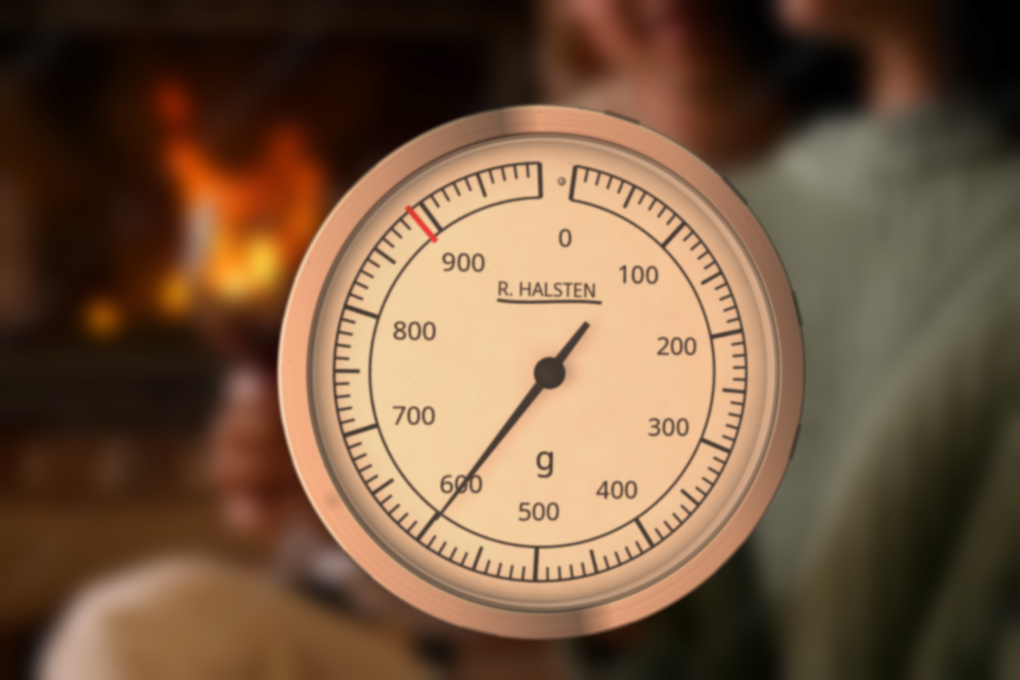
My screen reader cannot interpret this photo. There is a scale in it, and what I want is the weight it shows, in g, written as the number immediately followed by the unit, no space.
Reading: 600g
